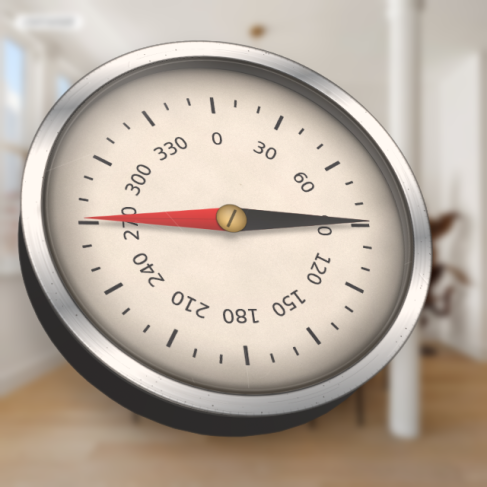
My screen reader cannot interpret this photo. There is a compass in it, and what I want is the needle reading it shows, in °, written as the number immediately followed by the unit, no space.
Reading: 270°
